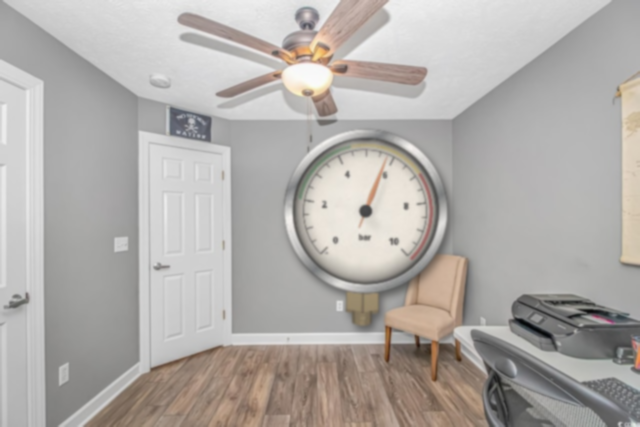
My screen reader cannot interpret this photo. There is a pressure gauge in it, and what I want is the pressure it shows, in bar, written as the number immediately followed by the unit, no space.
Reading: 5.75bar
